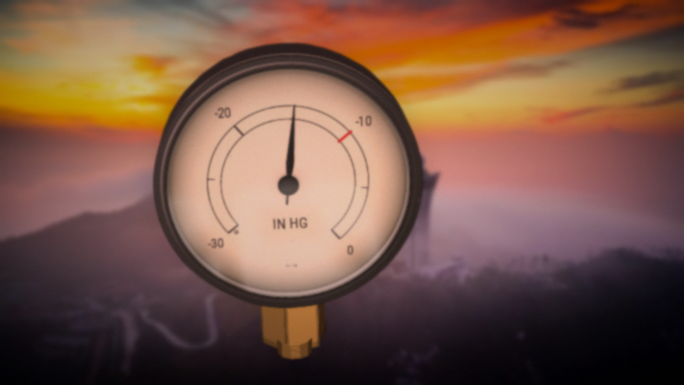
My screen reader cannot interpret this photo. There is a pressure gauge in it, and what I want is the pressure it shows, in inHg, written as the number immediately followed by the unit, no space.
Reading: -15inHg
